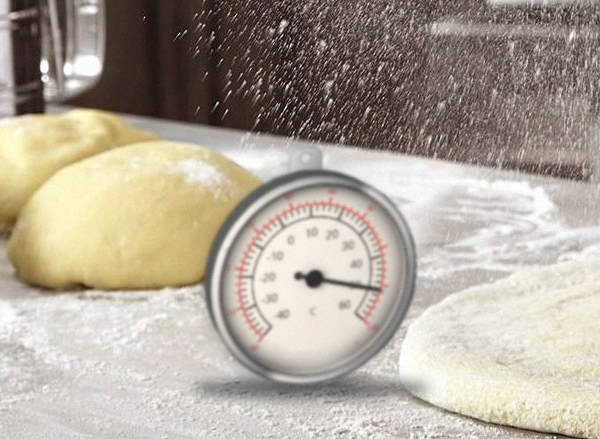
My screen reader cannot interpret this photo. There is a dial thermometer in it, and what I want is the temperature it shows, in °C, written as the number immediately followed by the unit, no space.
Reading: 50°C
